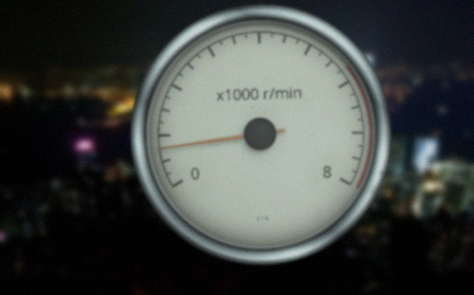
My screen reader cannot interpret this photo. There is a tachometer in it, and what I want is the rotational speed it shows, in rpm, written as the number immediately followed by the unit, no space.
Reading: 750rpm
